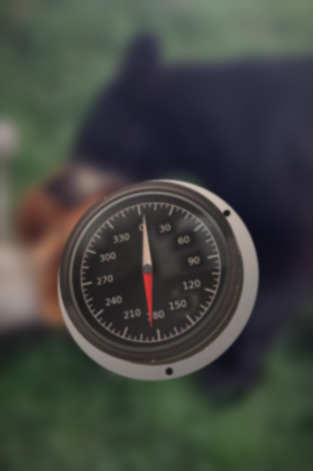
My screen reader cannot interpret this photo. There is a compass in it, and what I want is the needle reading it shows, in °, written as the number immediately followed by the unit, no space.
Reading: 185°
